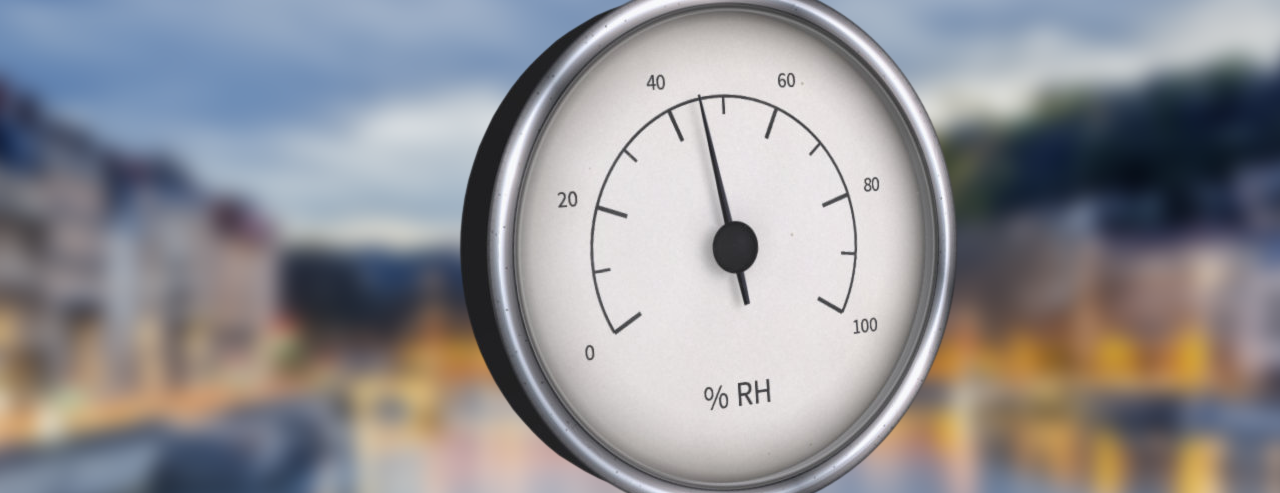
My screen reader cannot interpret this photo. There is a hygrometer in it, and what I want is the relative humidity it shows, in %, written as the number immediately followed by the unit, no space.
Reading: 45%
